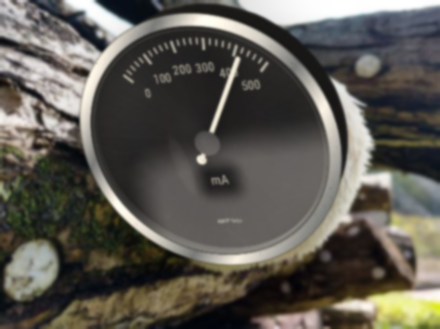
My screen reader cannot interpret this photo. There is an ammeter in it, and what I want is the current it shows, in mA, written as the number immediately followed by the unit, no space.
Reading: 420mA
